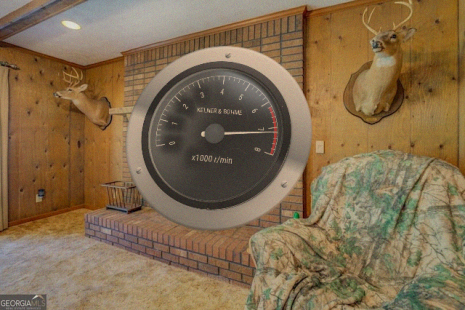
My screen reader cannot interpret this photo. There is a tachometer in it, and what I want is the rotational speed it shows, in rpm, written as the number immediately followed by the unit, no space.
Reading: 7200rpm
